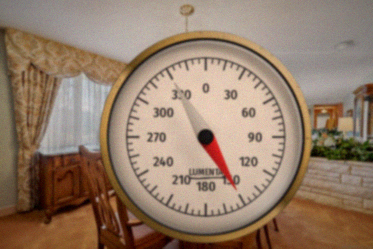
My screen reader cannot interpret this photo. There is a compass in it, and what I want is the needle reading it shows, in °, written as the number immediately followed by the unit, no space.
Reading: 150°
